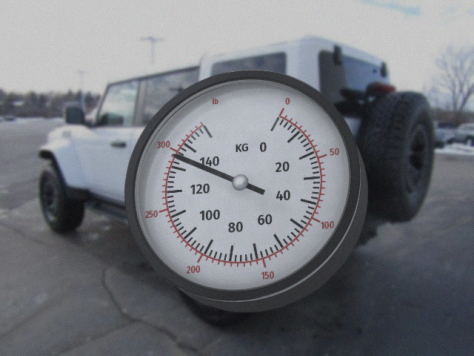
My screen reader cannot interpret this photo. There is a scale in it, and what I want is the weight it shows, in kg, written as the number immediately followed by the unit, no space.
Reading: 134kg
